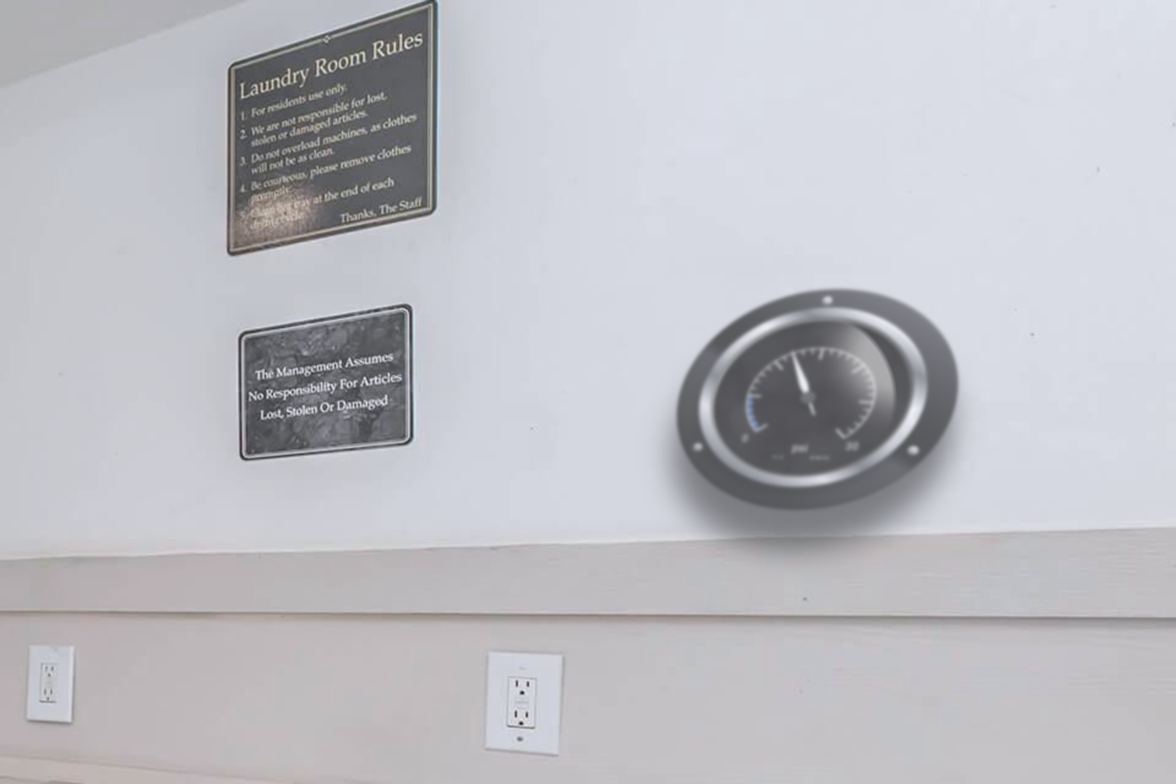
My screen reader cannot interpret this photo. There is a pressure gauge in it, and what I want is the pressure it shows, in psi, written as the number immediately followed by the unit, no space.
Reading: 12psi
